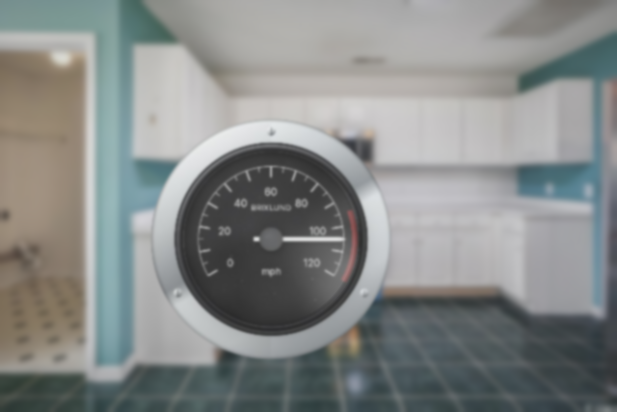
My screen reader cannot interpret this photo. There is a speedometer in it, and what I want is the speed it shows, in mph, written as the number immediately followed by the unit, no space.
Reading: 105mph
